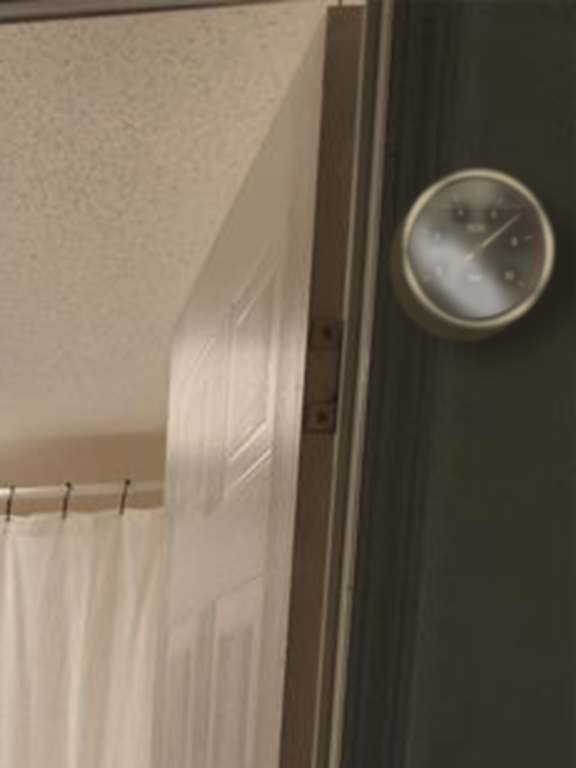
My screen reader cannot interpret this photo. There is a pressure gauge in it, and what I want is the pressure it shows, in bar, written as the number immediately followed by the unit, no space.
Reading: 7bar
